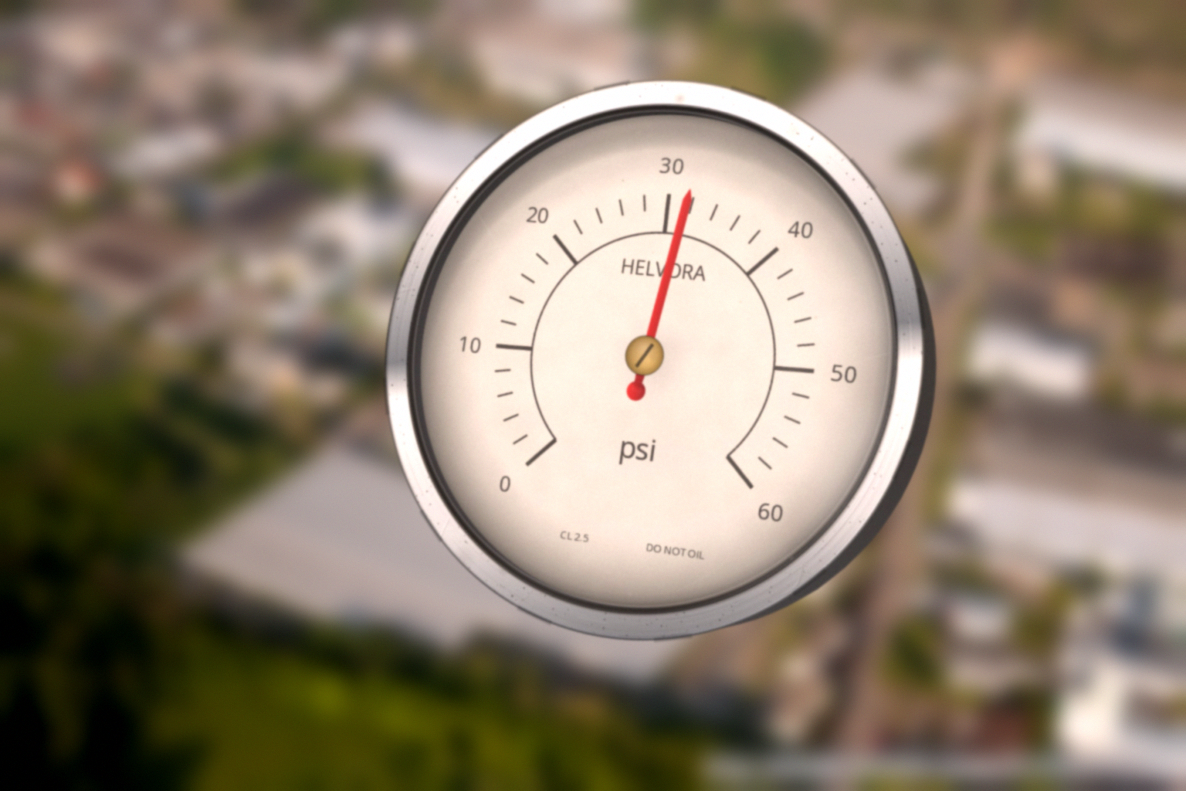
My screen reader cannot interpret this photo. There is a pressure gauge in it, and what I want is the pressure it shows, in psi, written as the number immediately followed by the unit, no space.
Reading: 32psi
